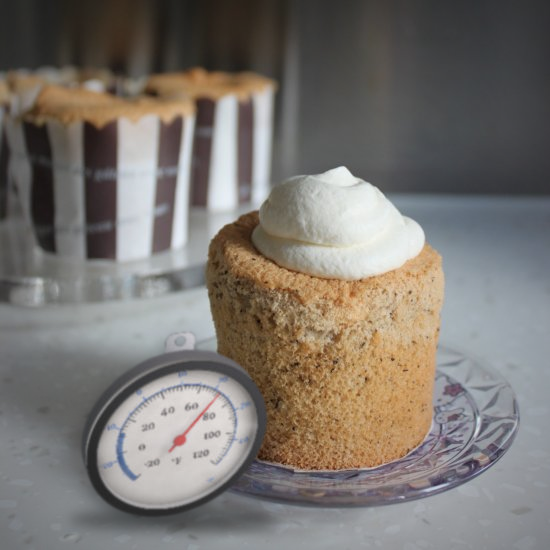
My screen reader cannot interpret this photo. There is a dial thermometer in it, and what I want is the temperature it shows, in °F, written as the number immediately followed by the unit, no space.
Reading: 70°F
